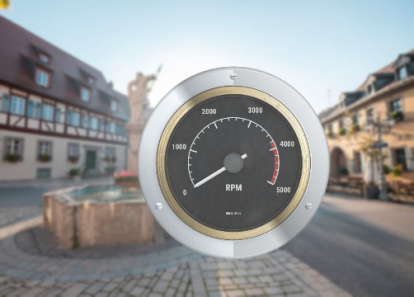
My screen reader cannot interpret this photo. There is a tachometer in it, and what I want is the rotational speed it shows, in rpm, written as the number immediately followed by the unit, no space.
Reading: 0rpm
